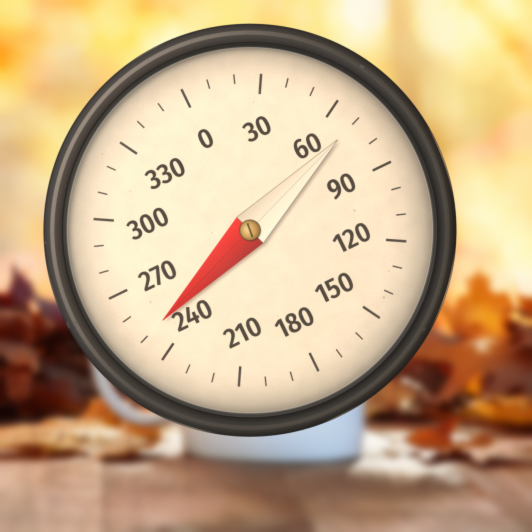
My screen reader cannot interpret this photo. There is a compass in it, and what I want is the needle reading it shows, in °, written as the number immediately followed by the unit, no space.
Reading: 250°
